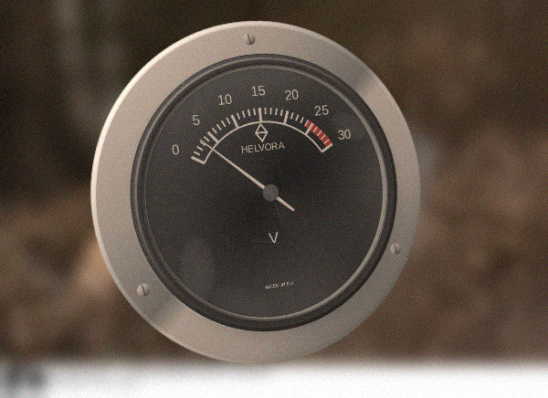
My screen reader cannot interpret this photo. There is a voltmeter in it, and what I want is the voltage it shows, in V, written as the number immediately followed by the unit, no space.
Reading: 3V
